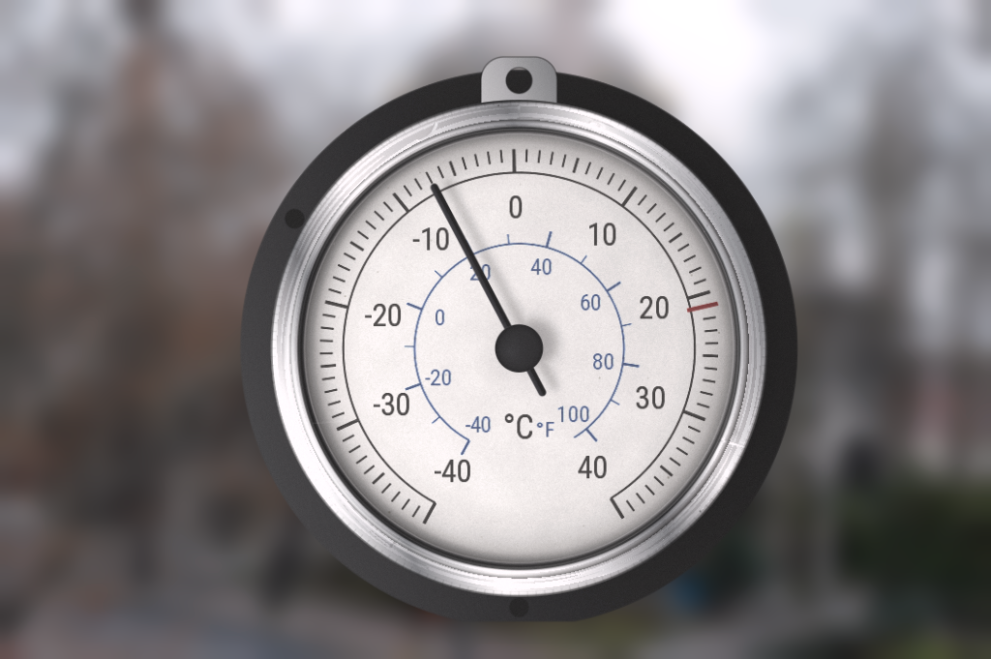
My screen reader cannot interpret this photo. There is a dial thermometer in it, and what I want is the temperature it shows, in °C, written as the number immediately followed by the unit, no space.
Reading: -7°C
